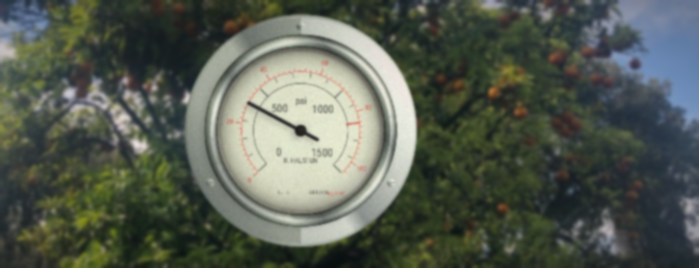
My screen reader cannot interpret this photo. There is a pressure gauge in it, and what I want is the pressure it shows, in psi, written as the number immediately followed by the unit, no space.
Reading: 400psi
